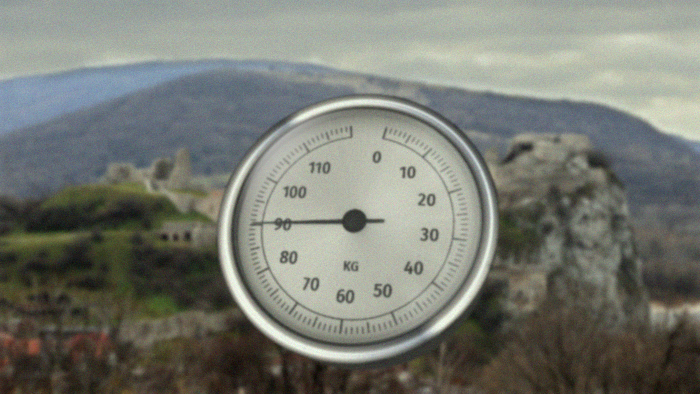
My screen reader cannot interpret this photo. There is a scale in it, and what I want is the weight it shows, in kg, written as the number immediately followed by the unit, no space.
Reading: 90kg
